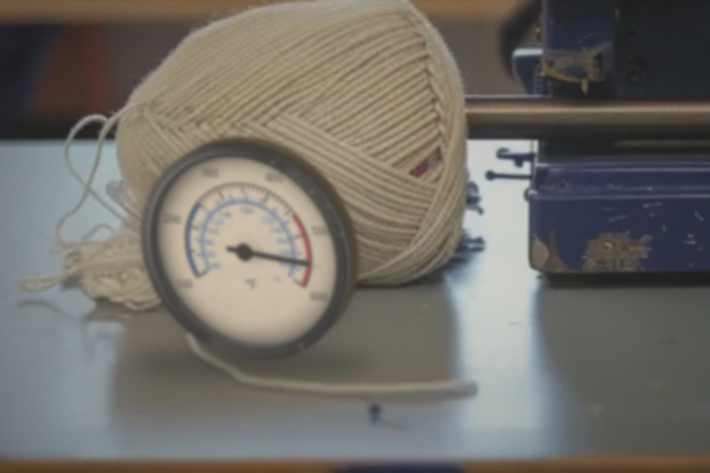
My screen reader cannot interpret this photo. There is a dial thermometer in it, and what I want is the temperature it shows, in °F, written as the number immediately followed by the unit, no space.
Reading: 550°F
